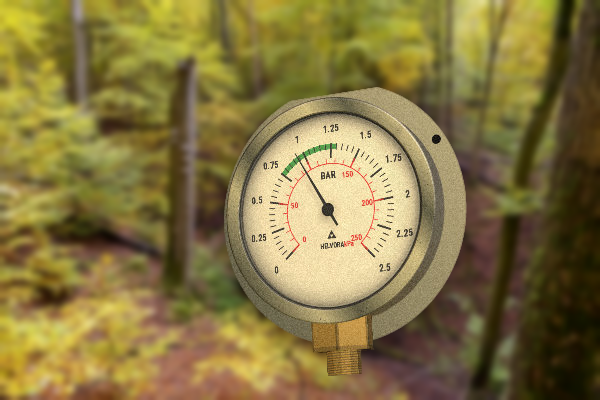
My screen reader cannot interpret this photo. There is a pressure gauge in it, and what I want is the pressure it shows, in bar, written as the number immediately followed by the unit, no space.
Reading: 0.95bar
